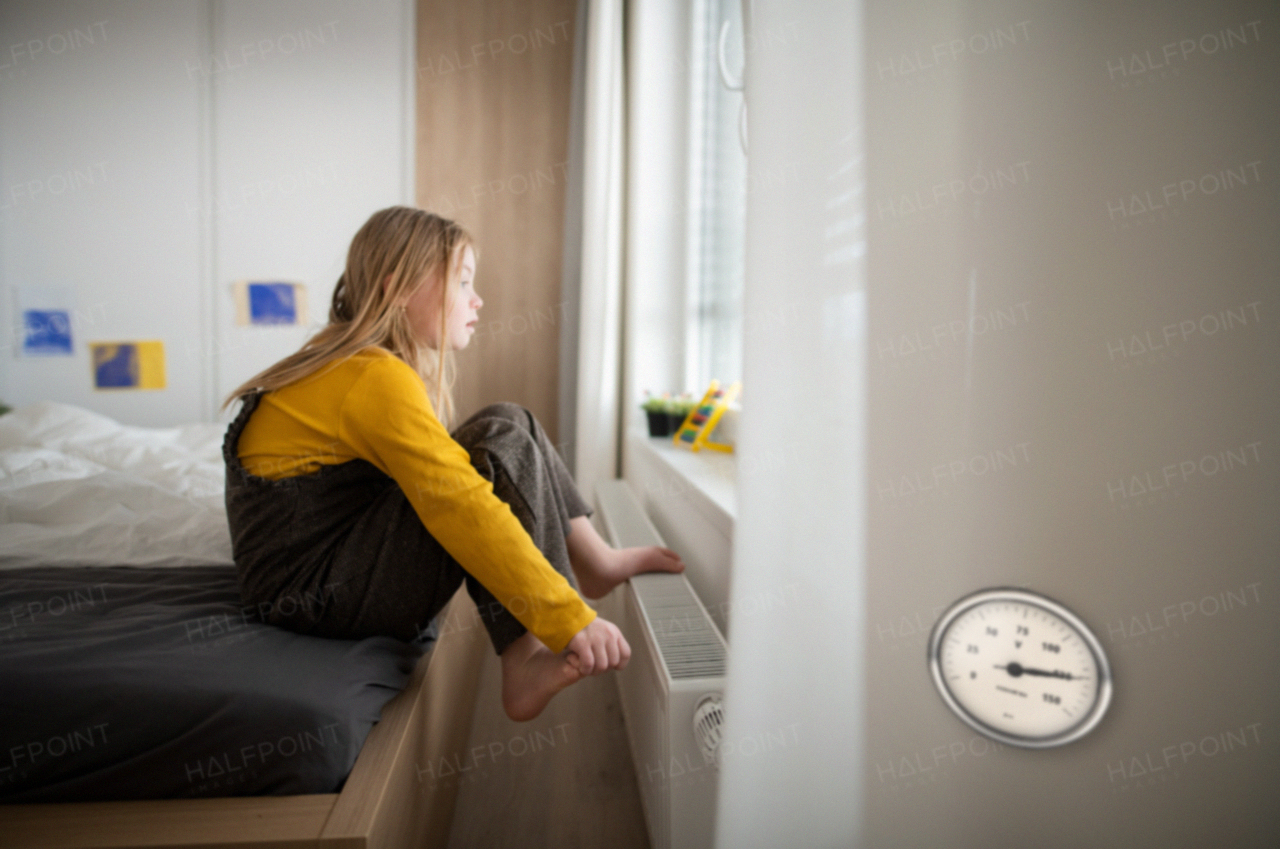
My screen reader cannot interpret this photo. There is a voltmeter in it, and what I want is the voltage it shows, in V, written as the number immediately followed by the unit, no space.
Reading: 125V
